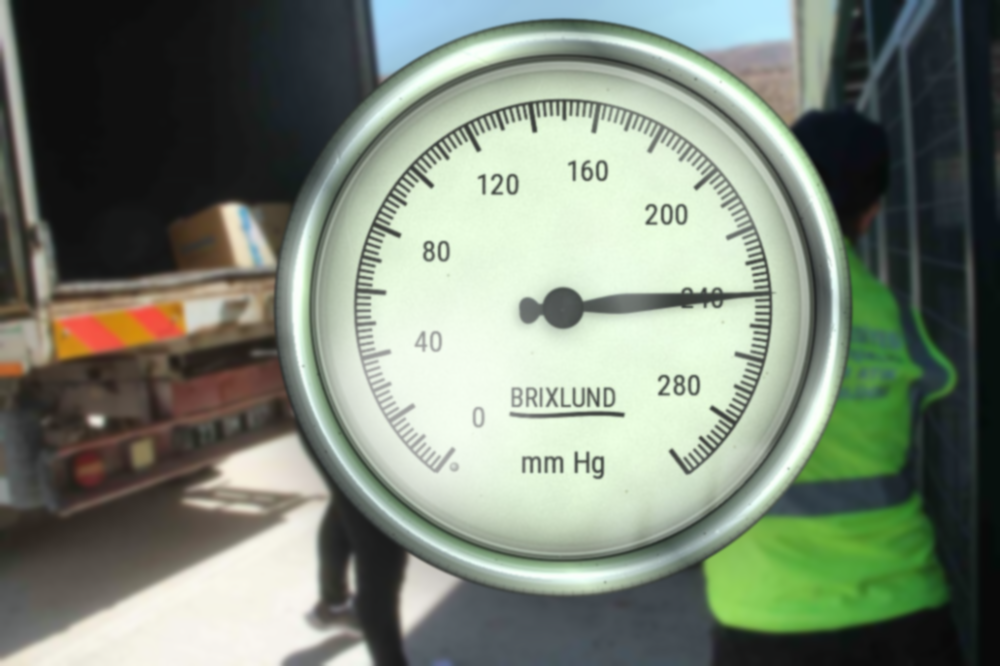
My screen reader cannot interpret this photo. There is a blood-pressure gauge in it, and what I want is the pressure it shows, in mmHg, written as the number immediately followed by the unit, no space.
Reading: 240mmHg
